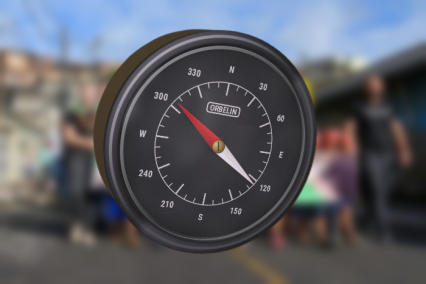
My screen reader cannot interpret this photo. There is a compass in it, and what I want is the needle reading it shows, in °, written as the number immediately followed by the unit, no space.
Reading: 305°
